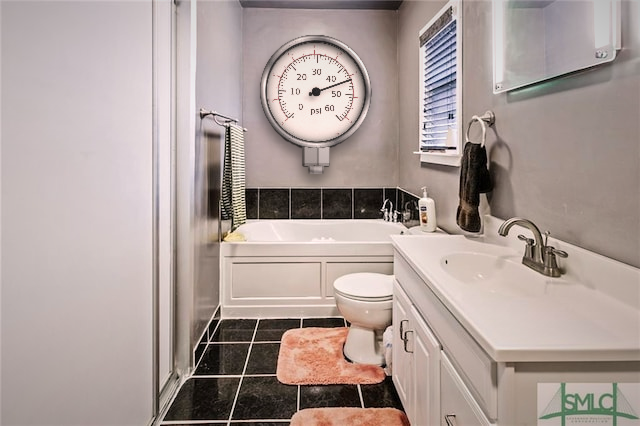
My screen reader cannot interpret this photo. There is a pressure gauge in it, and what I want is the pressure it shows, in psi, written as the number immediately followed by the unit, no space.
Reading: 45psi
